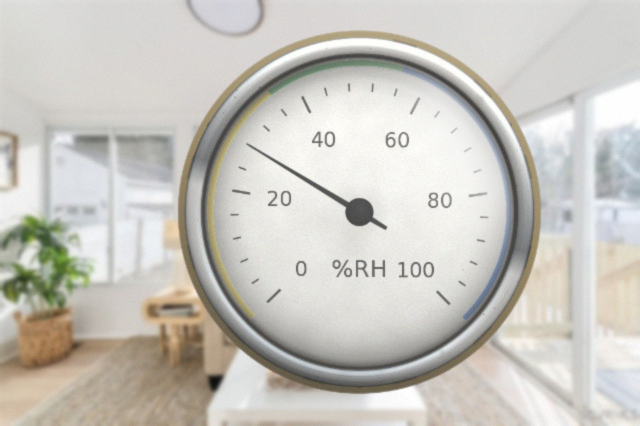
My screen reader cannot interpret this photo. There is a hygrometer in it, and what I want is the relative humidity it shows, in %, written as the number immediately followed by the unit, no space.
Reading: 28%
